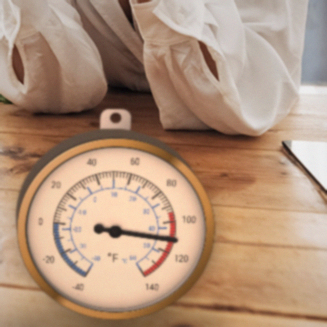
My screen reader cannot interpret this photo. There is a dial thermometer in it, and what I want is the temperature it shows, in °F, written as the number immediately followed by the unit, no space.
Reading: 110°F
